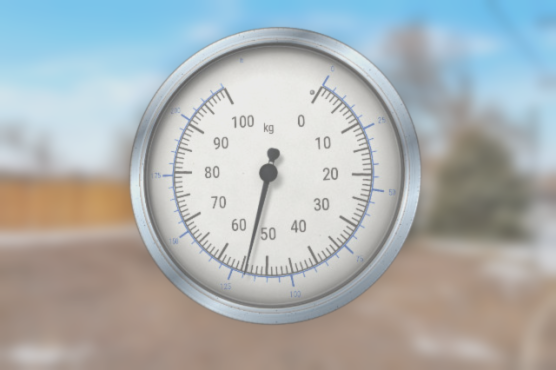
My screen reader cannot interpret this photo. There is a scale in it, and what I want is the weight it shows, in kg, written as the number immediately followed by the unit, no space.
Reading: 54kg
